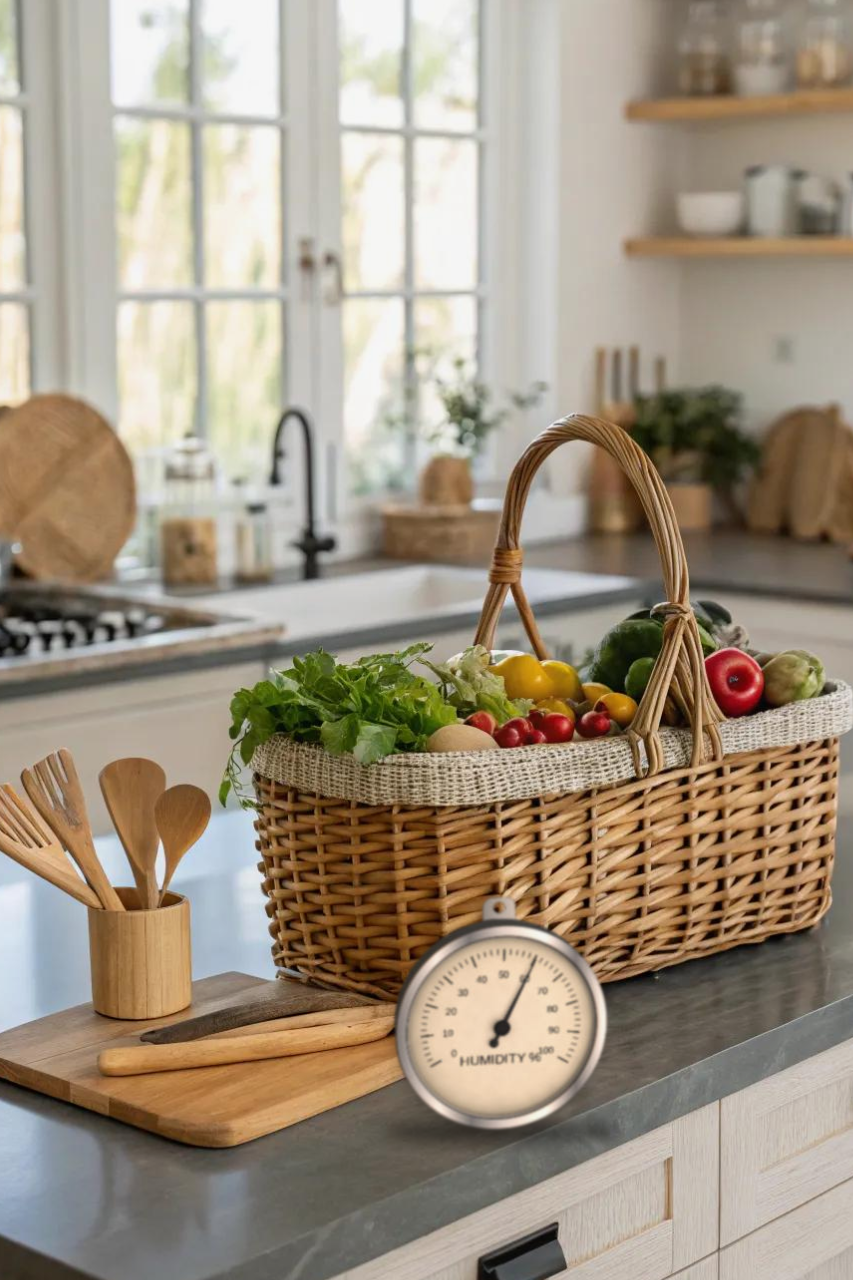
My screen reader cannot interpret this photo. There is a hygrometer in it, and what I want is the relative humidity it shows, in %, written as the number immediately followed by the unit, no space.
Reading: 60%
